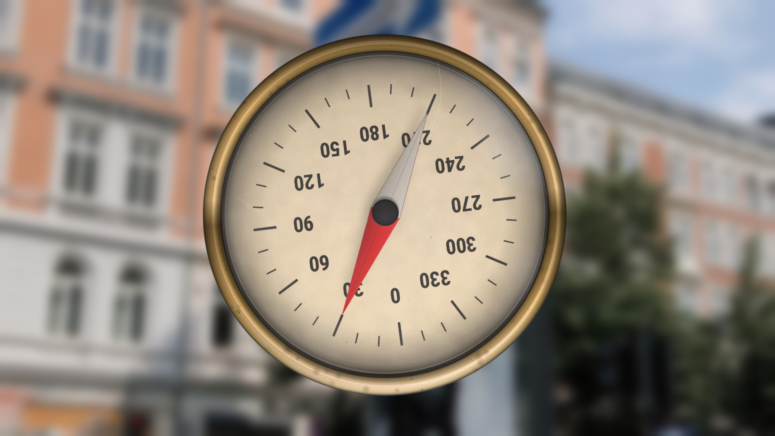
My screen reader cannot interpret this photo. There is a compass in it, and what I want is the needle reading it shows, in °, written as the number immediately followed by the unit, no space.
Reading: 30°
